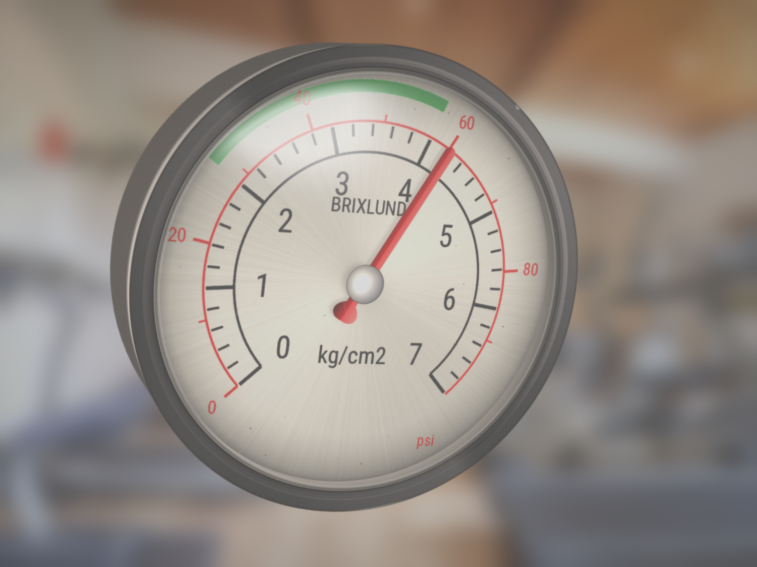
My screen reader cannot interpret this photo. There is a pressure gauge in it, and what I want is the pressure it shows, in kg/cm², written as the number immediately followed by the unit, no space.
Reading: 4.2kg/cm²
